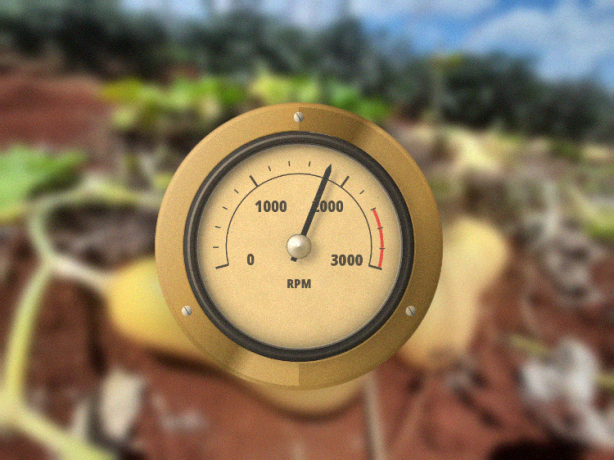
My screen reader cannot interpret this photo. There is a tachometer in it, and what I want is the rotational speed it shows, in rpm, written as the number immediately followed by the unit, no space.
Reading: 1800rpm
